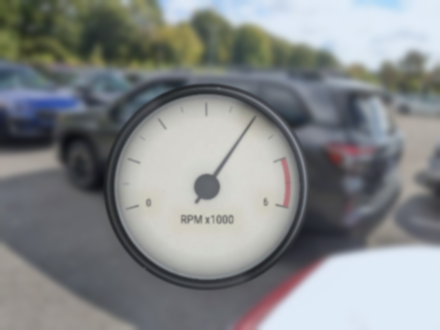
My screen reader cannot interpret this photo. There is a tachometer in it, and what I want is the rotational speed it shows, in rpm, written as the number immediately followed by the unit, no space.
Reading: 4000rpm
